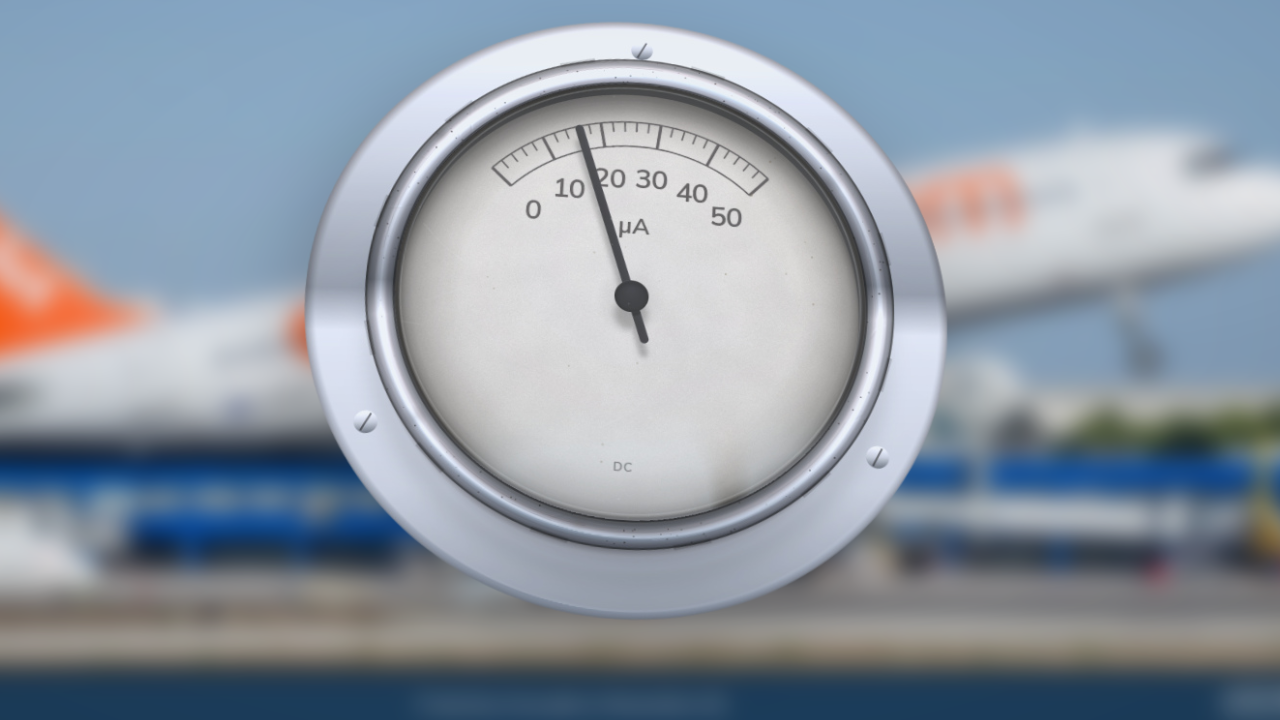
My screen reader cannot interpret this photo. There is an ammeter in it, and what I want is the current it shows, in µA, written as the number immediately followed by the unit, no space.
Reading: 16µA
